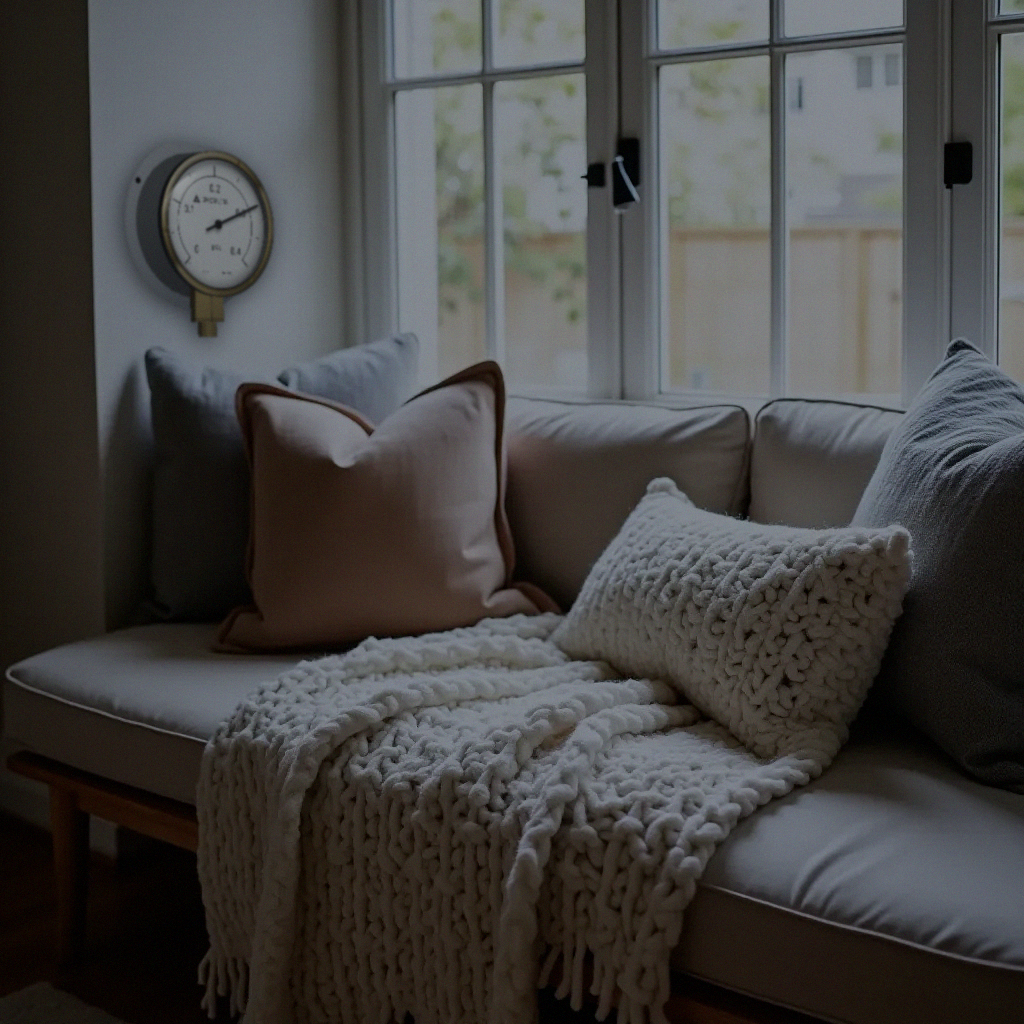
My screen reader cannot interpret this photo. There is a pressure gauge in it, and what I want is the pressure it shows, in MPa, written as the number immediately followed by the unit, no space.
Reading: 0.3MPa
